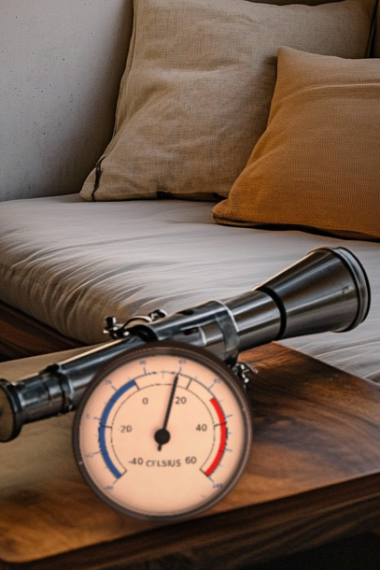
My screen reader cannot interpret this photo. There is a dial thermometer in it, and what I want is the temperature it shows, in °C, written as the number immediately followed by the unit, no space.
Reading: 15°C
